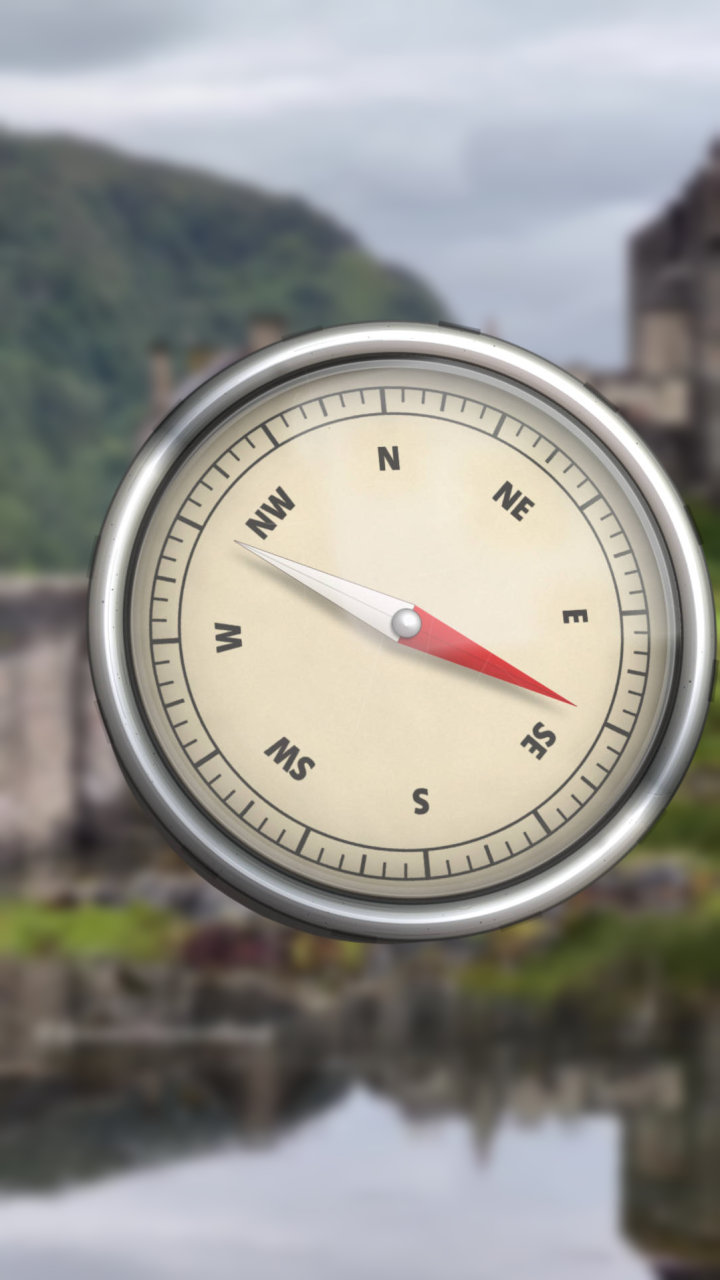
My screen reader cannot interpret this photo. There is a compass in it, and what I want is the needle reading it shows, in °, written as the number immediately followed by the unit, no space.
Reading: 120°
